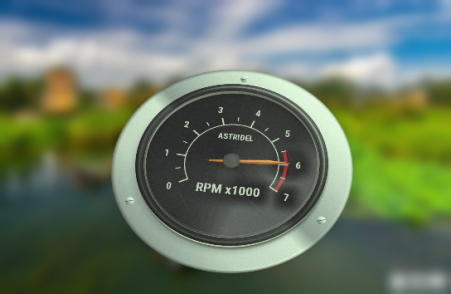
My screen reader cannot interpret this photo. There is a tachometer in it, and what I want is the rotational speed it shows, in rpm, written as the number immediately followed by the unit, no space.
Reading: 6000rpm
